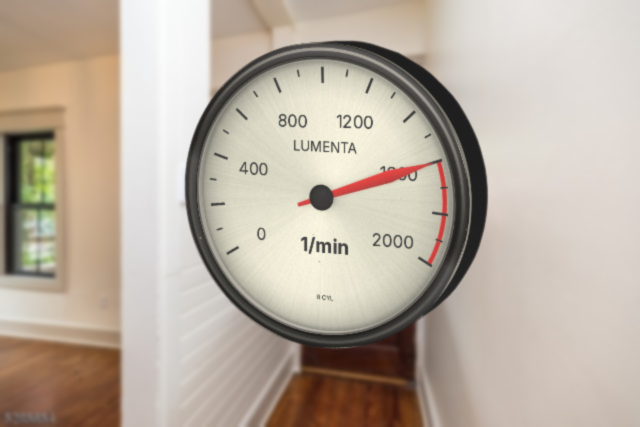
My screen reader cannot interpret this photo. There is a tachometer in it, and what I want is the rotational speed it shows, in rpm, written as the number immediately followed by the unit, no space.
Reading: 1600rpm
